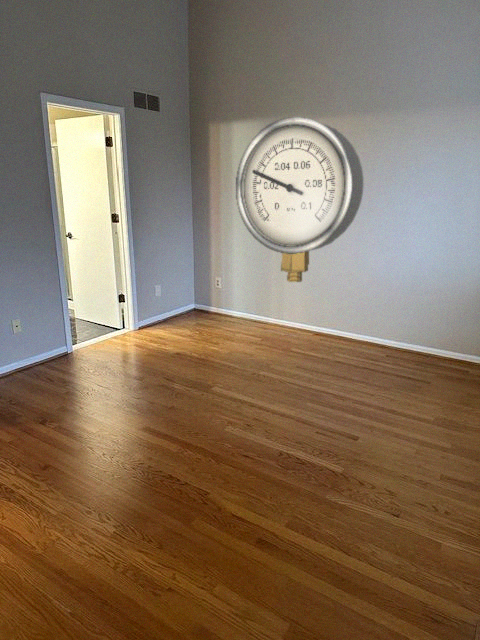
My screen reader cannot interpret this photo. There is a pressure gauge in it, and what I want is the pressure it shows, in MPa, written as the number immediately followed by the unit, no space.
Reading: 0.025MPa
